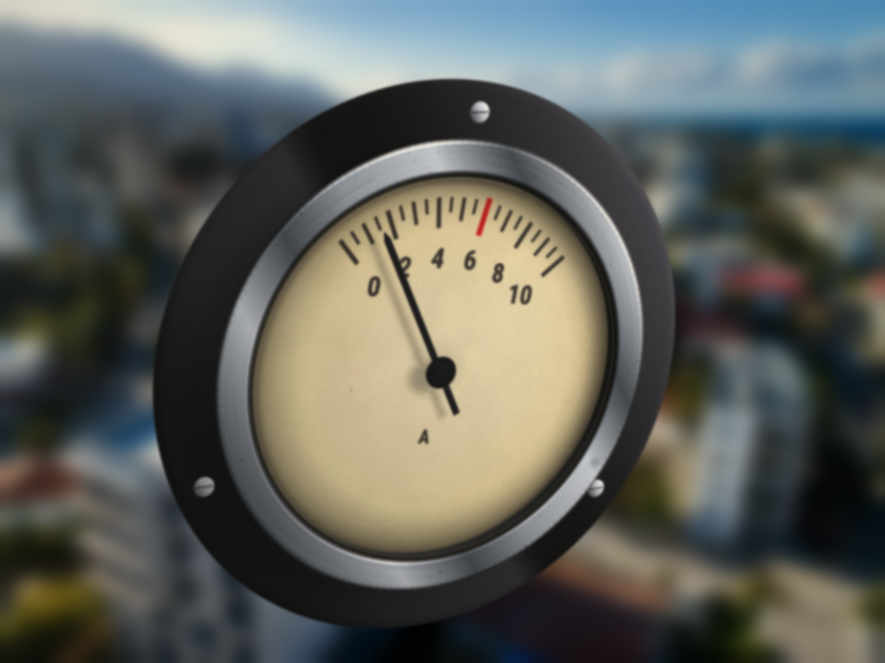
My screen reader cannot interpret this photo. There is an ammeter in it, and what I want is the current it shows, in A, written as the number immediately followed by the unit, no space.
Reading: 1.5A
